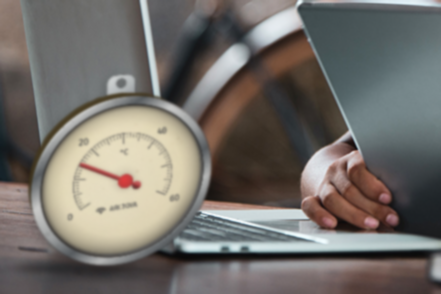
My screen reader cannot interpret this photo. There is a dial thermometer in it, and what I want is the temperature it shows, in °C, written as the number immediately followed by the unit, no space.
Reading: 15°C
